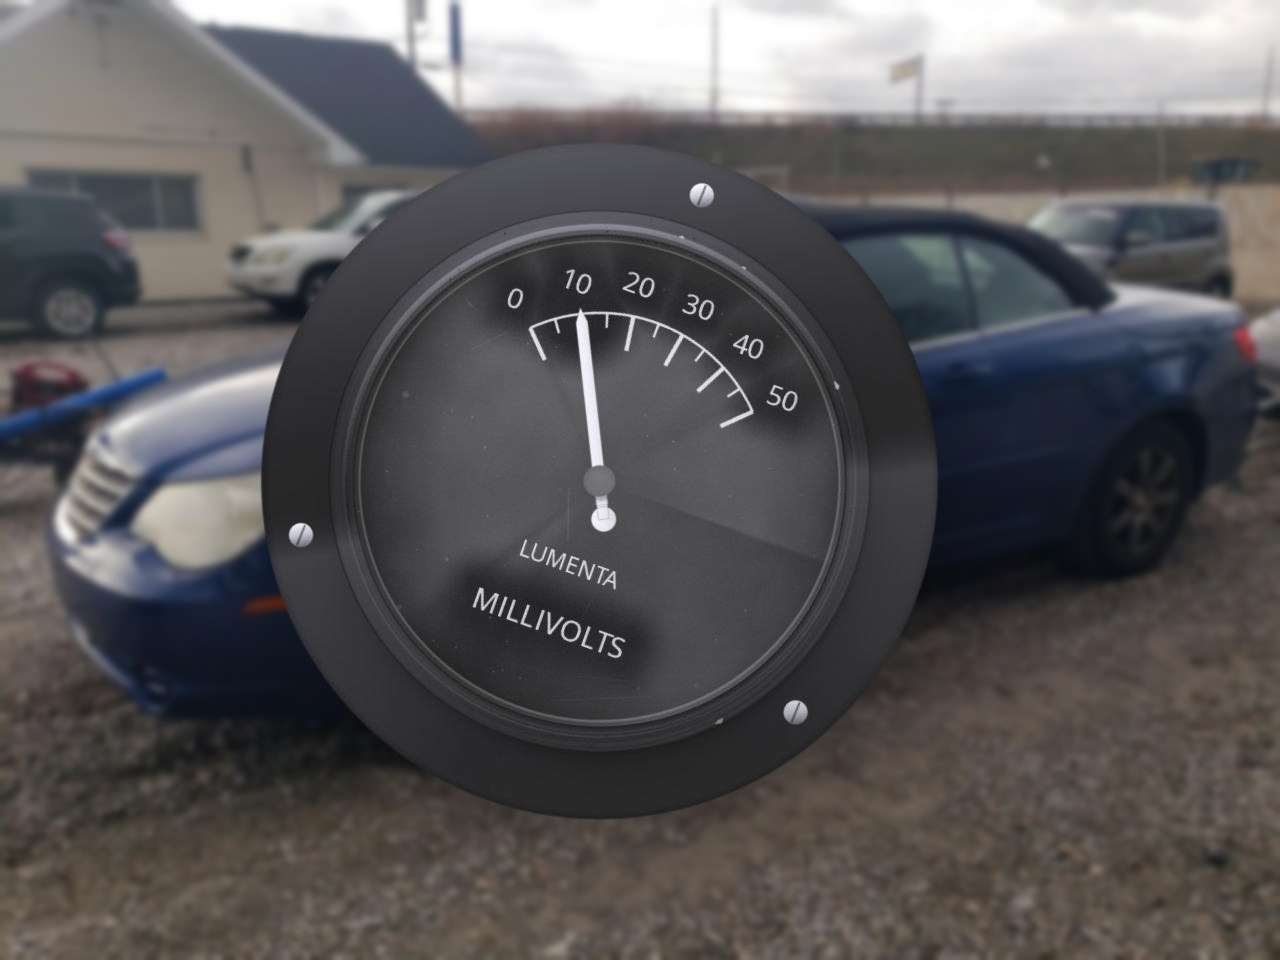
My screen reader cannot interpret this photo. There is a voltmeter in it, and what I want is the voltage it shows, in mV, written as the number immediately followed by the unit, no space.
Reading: 10mV
